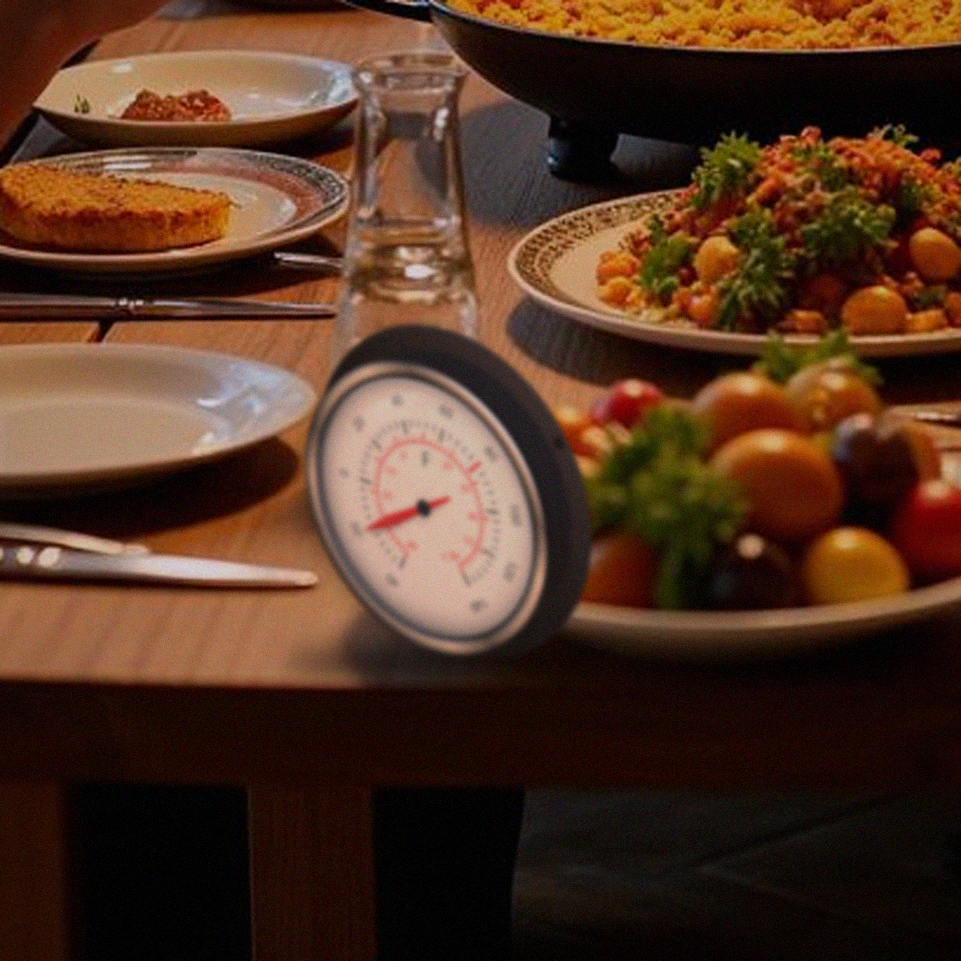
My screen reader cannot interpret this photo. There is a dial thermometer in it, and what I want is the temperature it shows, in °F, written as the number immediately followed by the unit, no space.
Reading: -20°F
